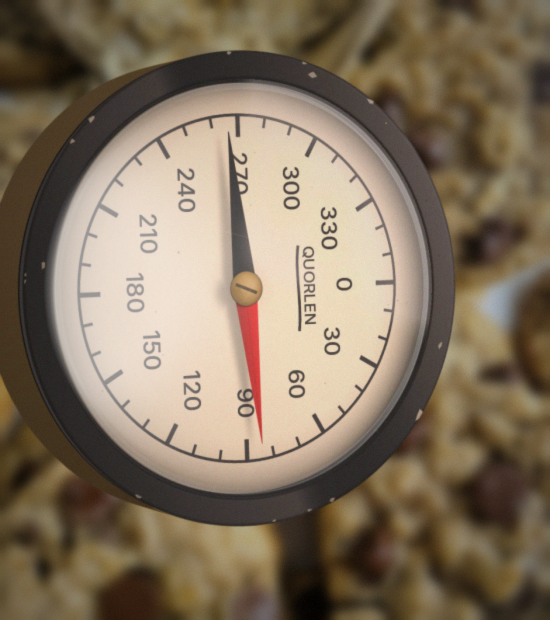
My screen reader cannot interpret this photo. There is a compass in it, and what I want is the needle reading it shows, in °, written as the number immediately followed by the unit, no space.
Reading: 85°
